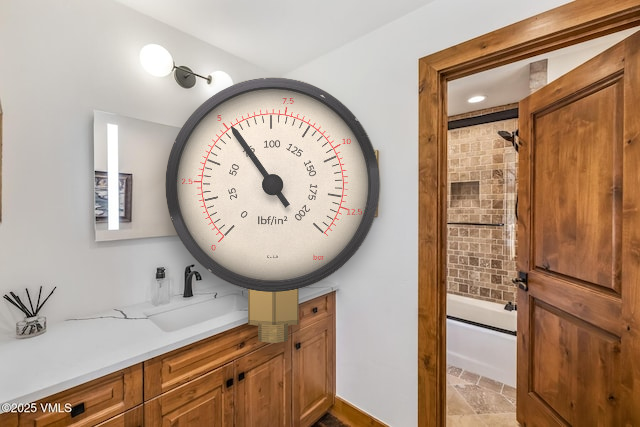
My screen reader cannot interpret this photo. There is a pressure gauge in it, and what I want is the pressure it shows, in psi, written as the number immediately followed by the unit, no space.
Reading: 75psi
